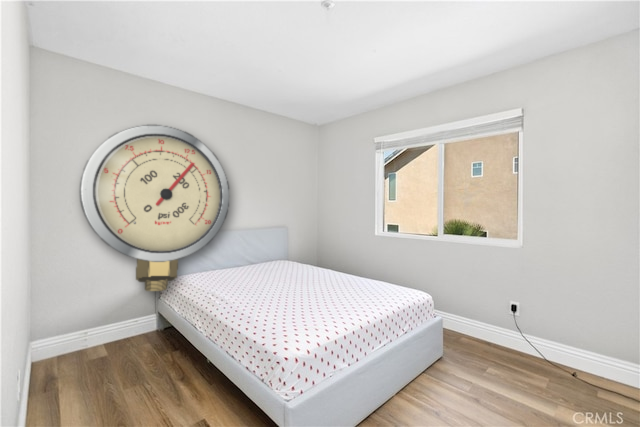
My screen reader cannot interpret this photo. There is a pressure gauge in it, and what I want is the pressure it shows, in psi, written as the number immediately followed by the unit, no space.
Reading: 190psi
